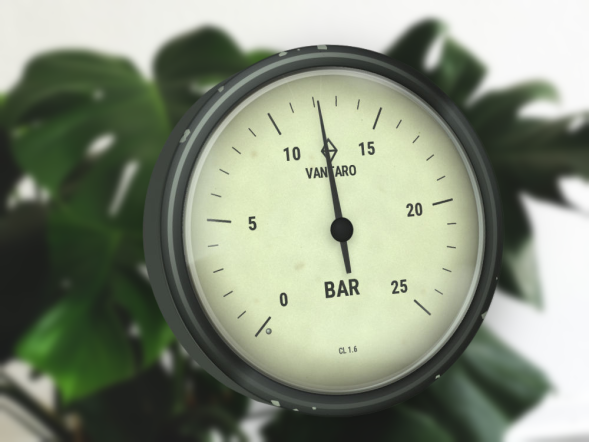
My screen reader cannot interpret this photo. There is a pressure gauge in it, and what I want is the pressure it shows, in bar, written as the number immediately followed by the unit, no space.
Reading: 12bar
